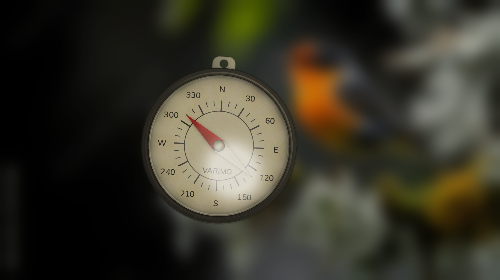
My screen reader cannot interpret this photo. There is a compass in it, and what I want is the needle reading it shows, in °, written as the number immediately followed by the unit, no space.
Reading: 310°
